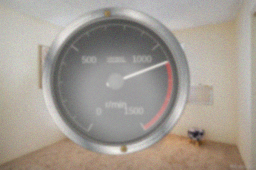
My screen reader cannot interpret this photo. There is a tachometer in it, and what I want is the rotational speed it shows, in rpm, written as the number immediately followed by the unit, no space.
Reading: 1100rpm
